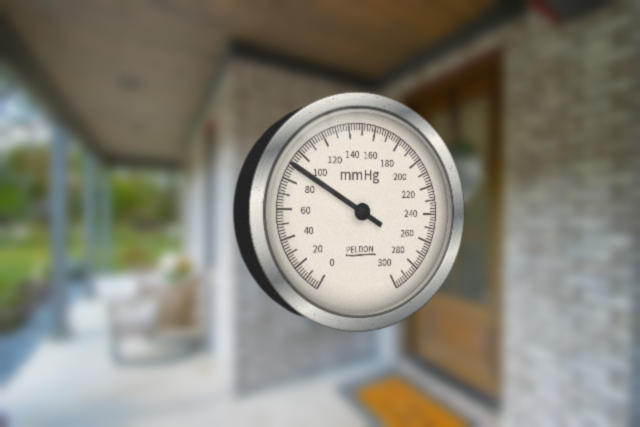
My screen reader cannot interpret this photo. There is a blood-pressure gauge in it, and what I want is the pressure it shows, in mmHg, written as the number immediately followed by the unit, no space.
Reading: 90mmHg
